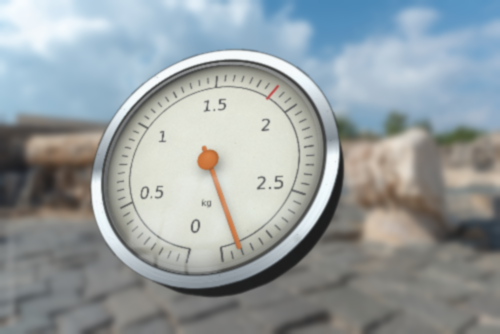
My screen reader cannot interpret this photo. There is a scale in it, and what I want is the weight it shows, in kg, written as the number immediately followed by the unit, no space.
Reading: 2.9kg
